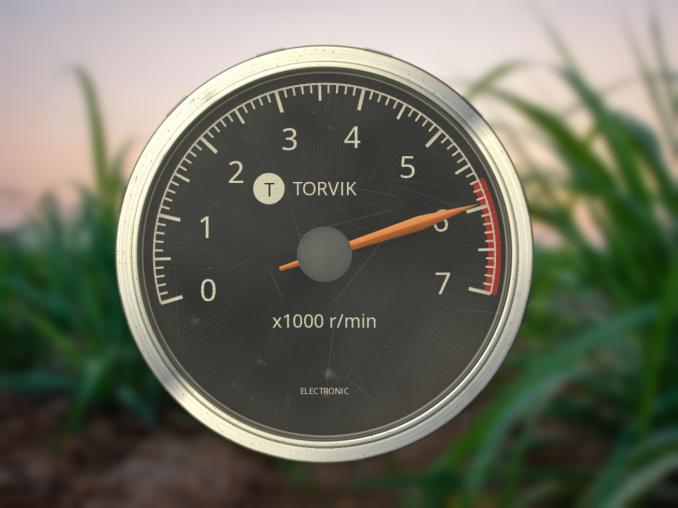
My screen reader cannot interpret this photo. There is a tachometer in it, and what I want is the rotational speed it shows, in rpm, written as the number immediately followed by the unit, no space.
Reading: 5950rpm
